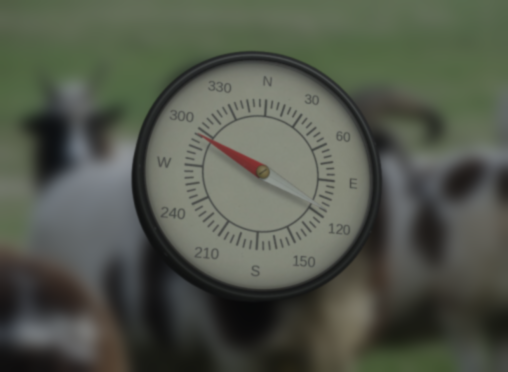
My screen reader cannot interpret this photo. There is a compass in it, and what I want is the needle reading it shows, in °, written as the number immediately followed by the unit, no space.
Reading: 295°
